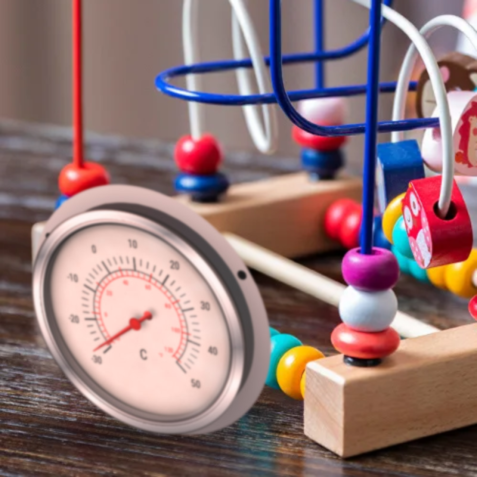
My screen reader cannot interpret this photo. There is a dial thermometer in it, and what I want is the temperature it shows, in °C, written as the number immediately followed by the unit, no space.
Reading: -28°C
